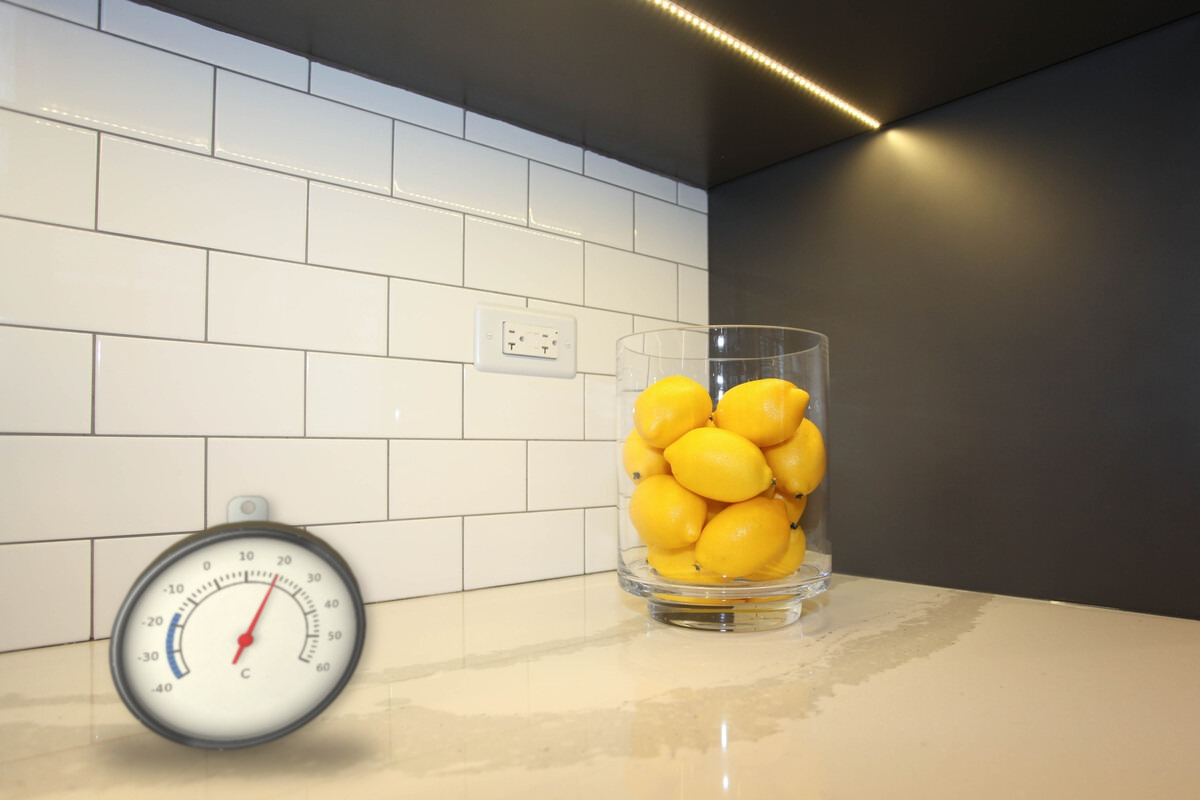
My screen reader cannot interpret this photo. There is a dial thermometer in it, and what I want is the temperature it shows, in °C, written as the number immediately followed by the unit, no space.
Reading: 20°C
